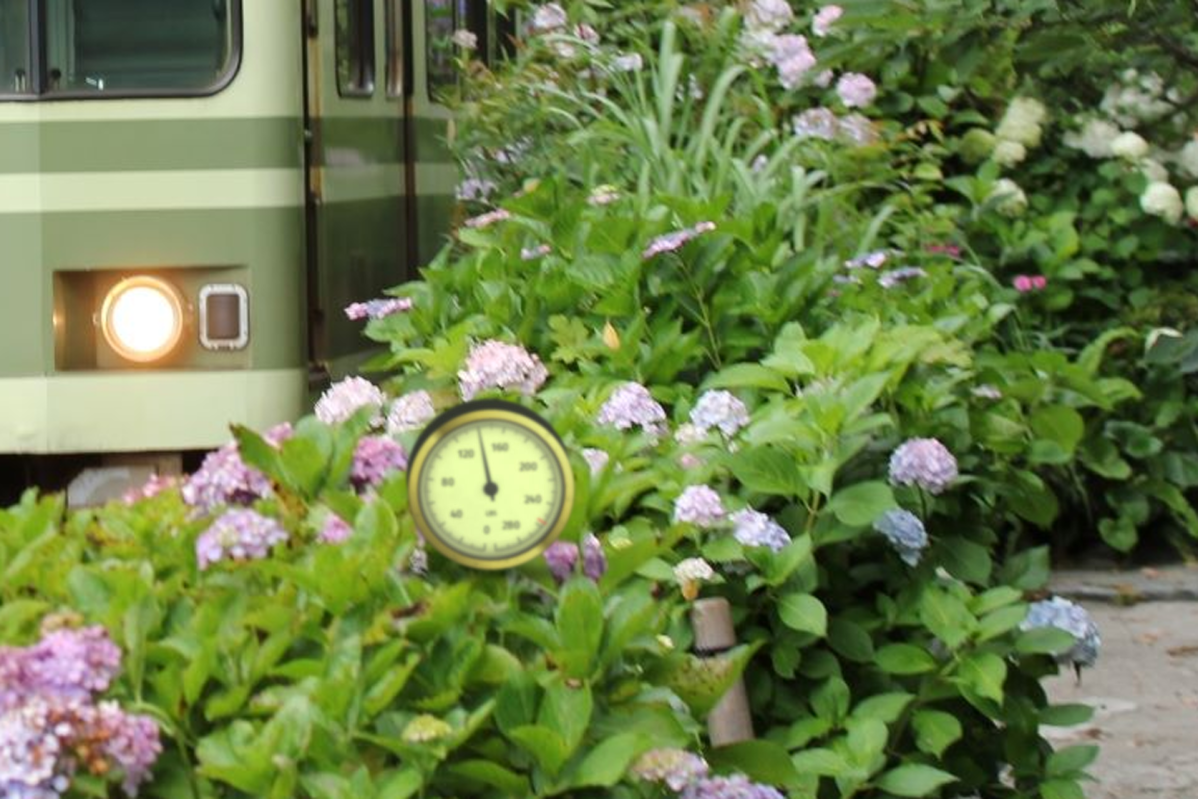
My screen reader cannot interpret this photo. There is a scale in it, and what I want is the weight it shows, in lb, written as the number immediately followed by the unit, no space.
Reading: 140lb
